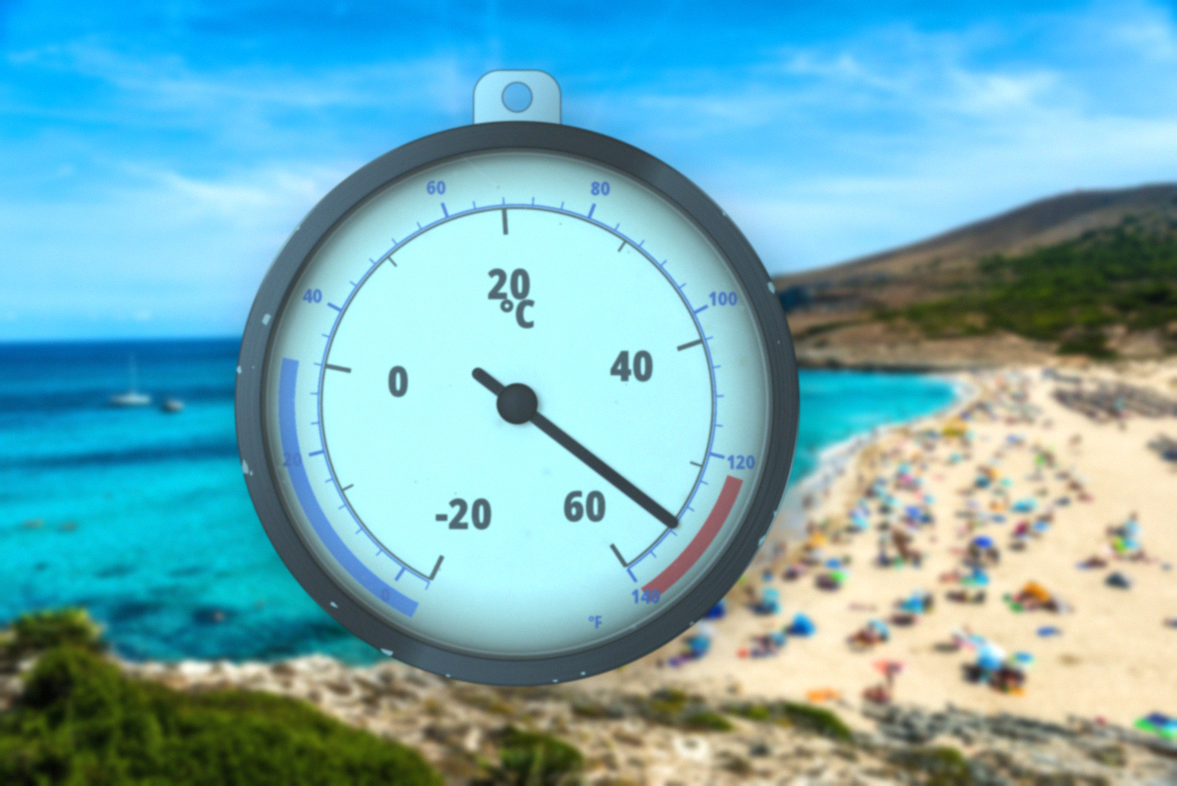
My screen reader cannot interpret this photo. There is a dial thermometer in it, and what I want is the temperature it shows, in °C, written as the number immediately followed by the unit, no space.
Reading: 55°C
